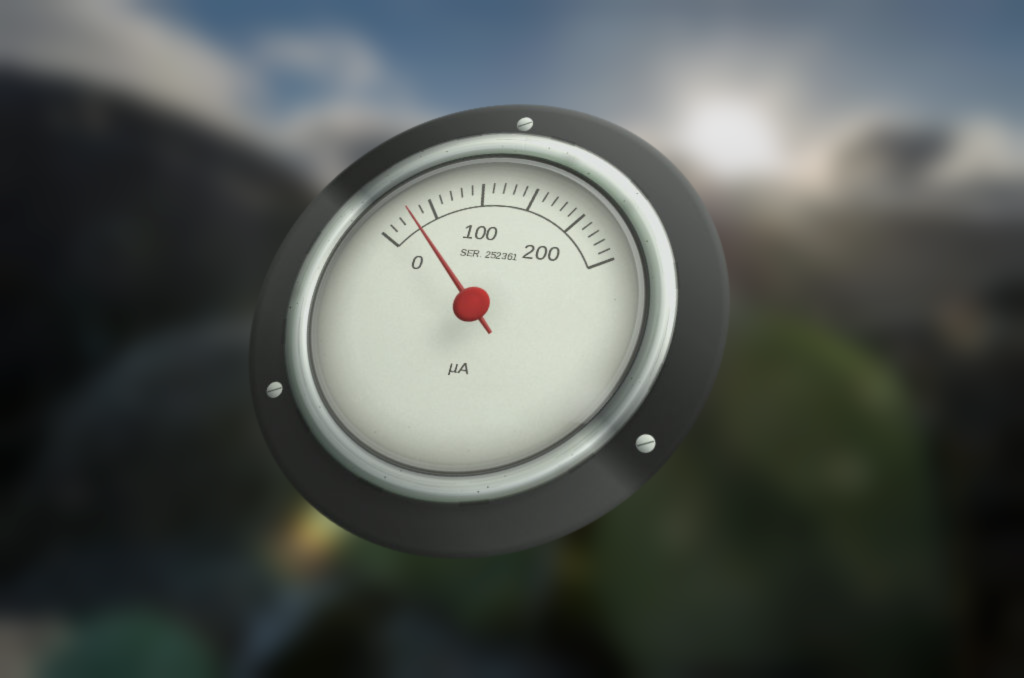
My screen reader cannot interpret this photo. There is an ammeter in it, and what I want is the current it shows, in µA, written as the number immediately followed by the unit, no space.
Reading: 30µA
